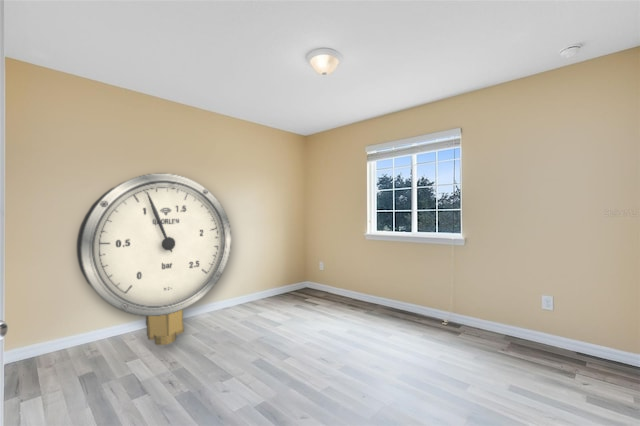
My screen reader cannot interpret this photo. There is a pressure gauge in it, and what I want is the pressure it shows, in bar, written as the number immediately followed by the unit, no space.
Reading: 1.1bar
